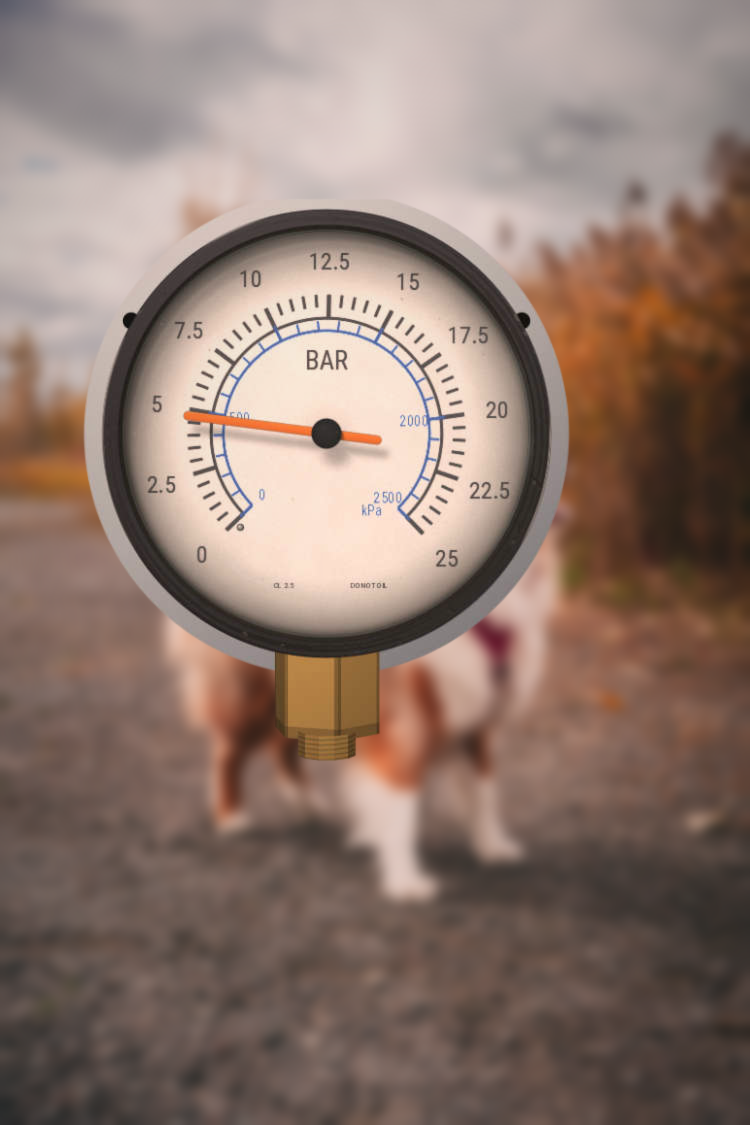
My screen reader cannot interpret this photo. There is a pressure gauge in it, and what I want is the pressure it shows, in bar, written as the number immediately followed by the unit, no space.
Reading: 4.75bar
